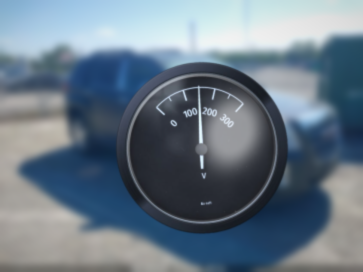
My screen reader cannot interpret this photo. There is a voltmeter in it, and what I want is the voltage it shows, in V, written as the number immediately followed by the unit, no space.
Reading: 150V
